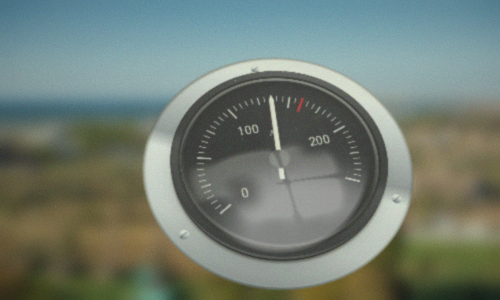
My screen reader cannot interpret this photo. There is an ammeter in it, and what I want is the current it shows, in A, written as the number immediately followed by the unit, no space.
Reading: 135A
